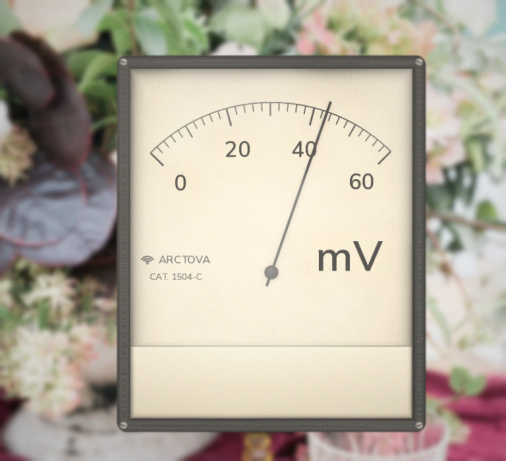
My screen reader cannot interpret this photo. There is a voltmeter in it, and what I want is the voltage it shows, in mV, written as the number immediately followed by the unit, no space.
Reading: 43mV
